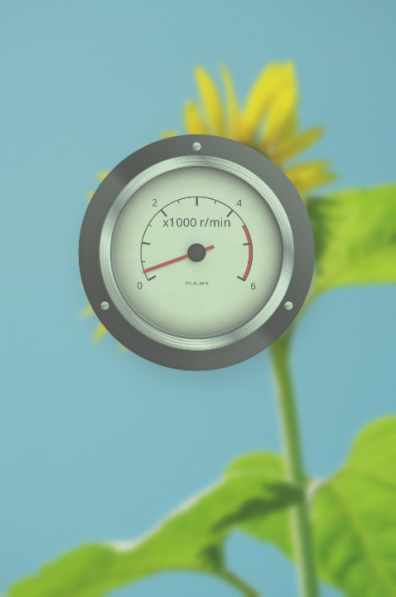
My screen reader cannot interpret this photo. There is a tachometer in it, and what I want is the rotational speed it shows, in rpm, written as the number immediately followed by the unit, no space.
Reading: 250rpm
